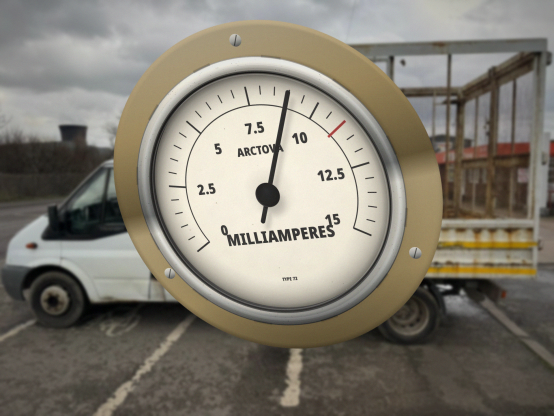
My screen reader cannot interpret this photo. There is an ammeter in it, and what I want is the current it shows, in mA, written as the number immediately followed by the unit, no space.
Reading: 9mA
